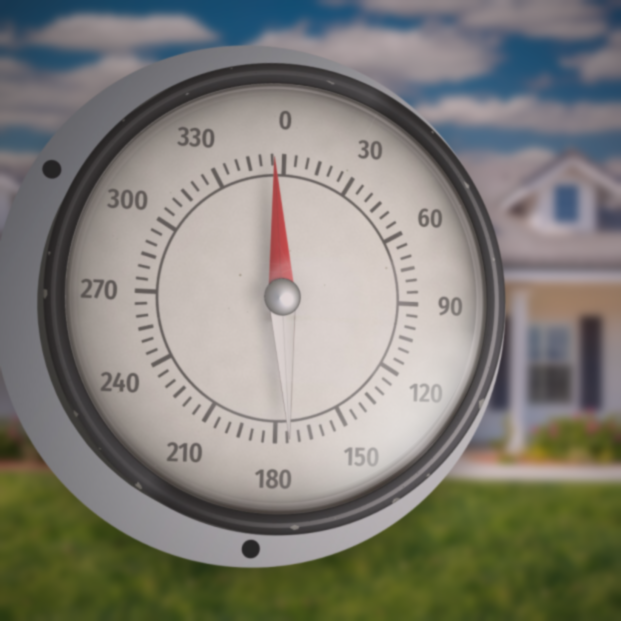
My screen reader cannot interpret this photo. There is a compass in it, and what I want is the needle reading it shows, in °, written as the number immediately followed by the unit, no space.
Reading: 355°
